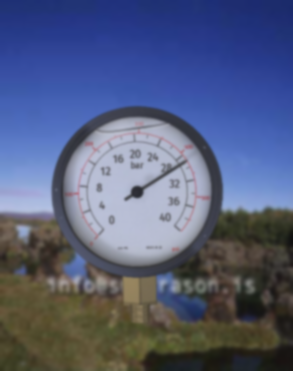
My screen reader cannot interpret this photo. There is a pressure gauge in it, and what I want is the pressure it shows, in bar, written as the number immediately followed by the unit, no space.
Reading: 29bar
